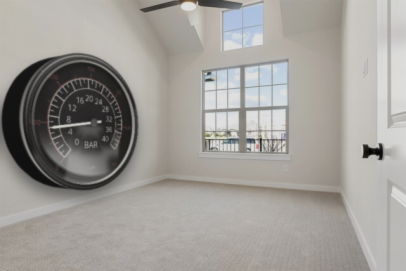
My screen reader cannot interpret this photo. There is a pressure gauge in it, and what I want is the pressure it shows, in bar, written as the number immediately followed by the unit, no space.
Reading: 6bar
